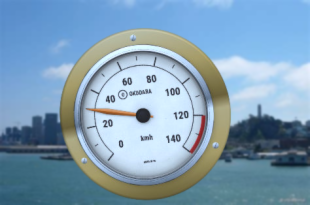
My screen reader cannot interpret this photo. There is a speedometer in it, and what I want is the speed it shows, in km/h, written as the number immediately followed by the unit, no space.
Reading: 30km/h
